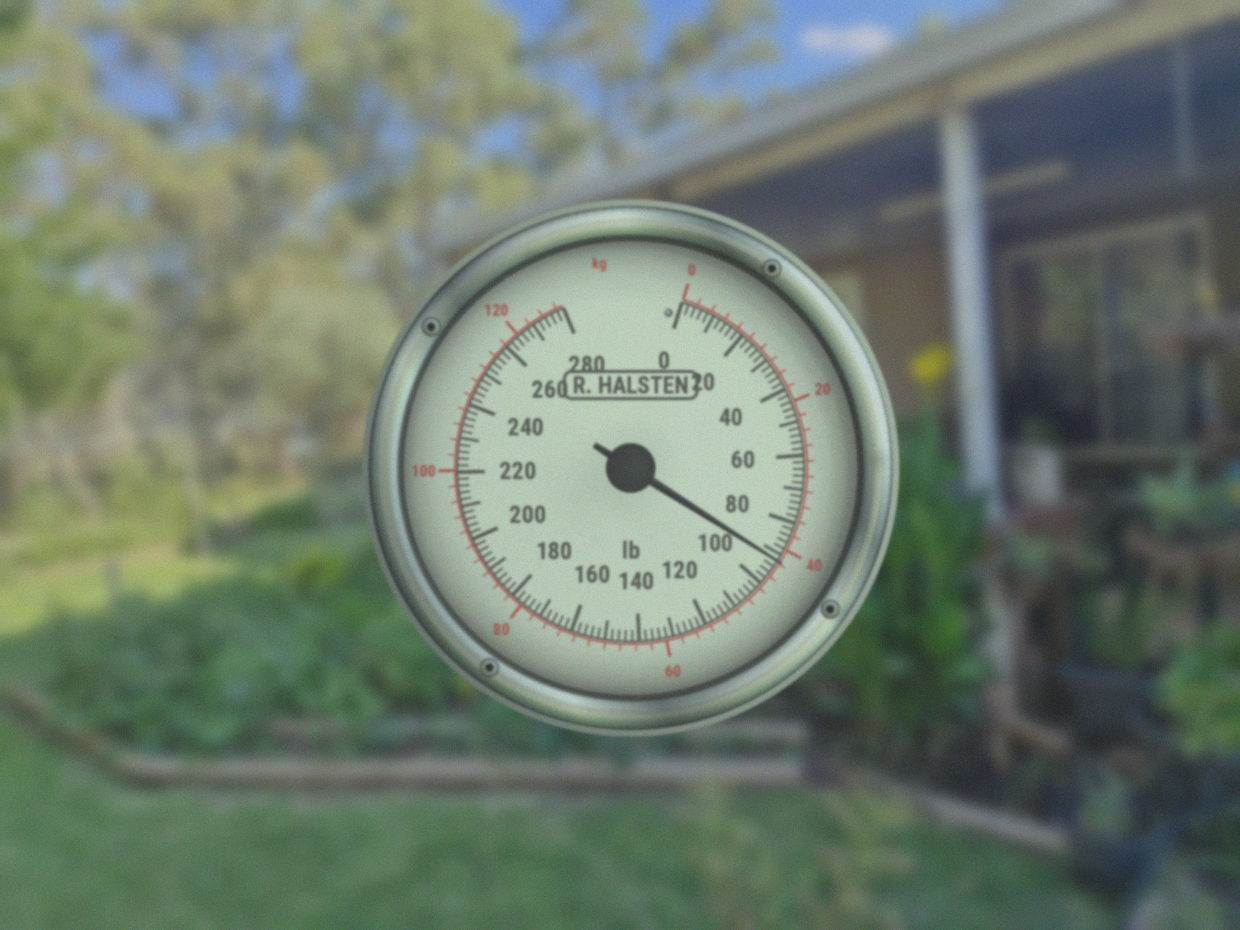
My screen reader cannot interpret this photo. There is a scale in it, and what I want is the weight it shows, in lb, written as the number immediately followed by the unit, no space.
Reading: 92lb
